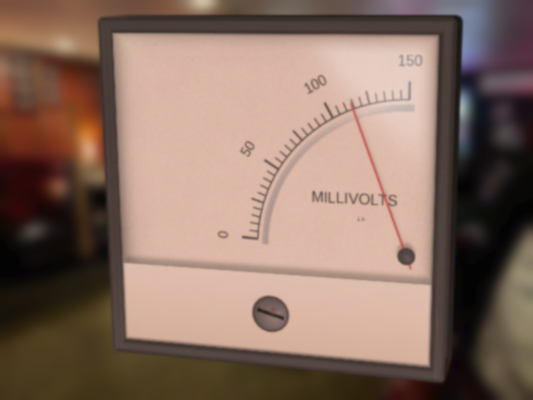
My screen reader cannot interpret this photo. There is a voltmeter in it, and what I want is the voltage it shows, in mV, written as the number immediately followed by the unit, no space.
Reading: 115mV
